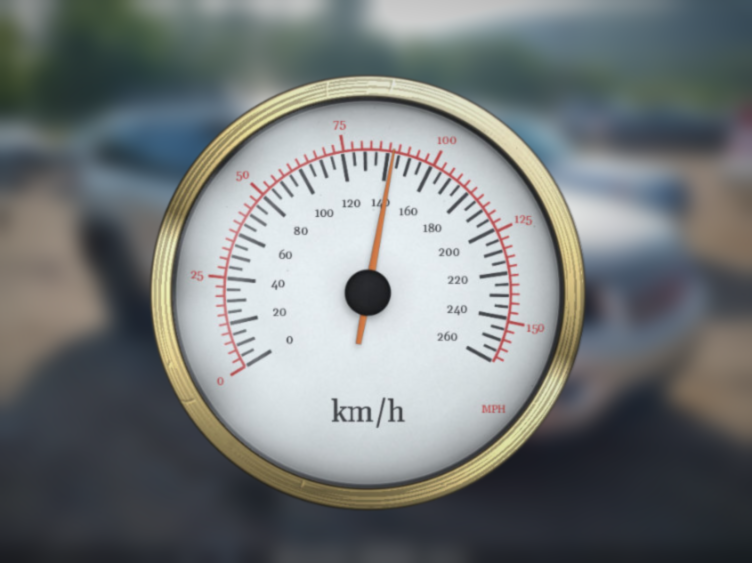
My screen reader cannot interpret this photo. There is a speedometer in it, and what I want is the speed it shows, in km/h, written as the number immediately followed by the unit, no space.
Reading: 142.5km/h
